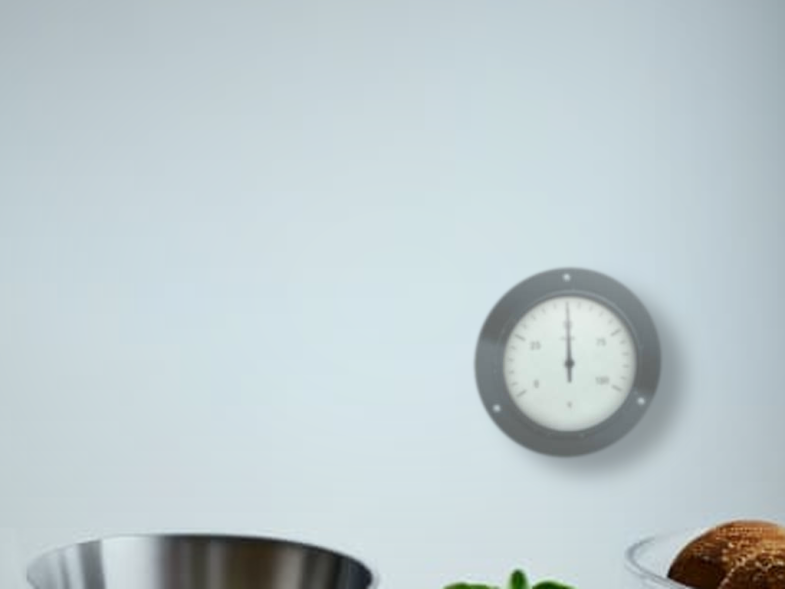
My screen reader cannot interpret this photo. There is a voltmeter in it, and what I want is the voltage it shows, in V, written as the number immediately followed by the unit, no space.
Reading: 50V
